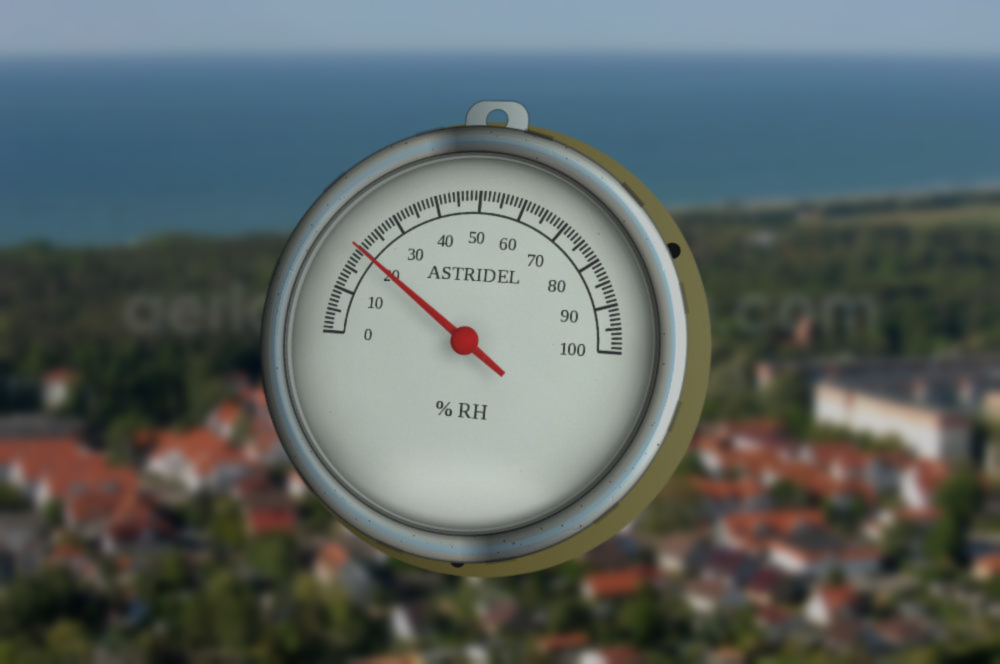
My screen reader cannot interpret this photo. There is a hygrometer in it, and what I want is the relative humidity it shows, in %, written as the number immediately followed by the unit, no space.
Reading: 20%
